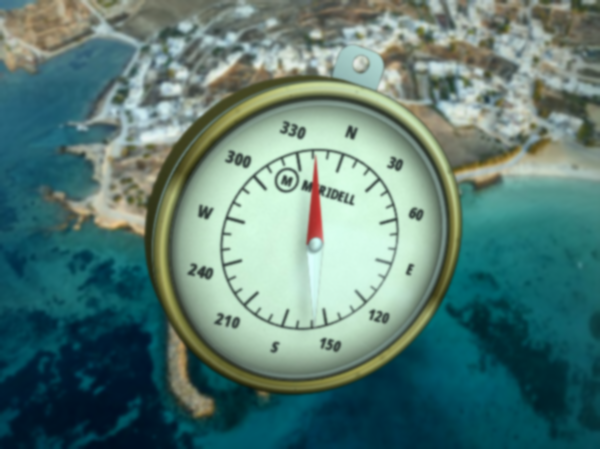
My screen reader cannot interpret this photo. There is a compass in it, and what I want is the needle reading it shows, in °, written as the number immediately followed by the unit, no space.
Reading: 340°
